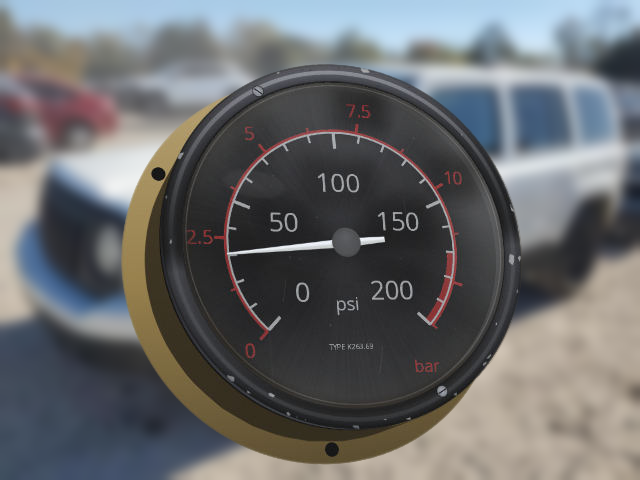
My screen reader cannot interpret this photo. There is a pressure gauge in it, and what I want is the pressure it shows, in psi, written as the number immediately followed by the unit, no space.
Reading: 30psi
